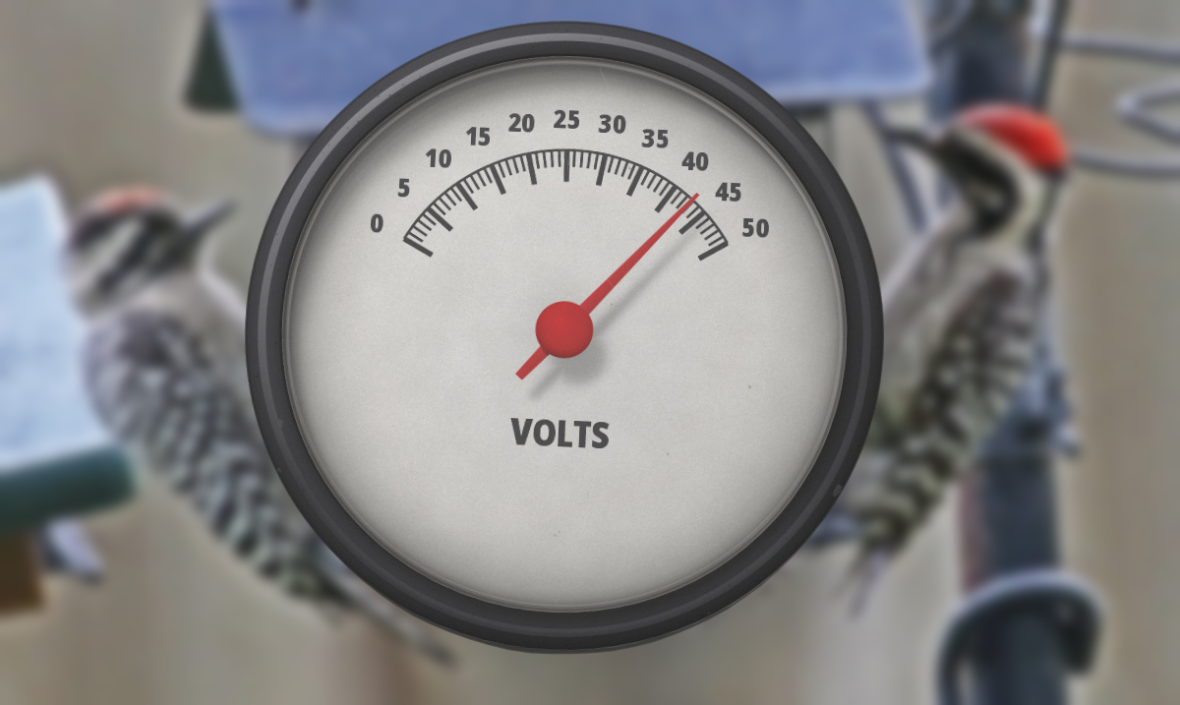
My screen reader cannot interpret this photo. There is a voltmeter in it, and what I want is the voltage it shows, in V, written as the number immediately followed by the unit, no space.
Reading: 43V
